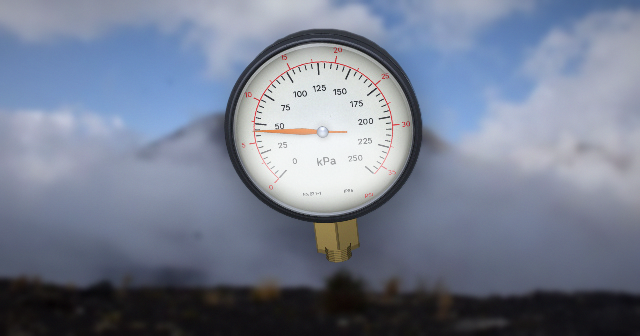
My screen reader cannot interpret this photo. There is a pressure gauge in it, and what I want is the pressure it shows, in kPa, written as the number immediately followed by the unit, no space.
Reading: 45kPa
